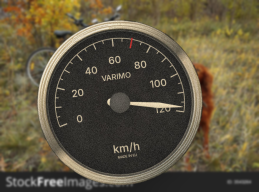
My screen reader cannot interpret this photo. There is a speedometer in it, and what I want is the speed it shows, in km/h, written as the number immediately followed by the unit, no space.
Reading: 117.5km/h
